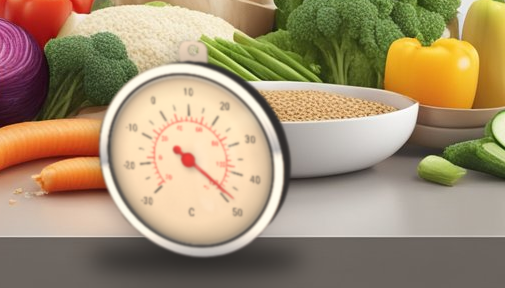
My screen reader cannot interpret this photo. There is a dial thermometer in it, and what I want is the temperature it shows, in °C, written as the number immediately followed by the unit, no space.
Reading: 47.5°C
